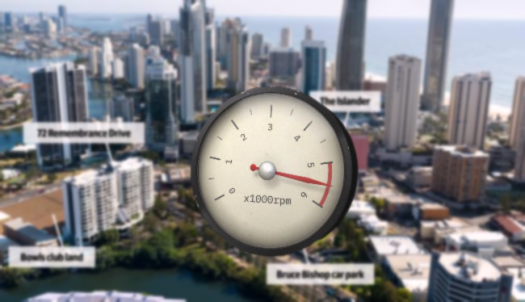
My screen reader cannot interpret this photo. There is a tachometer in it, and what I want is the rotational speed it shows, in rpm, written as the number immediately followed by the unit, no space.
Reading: 5500rpm
